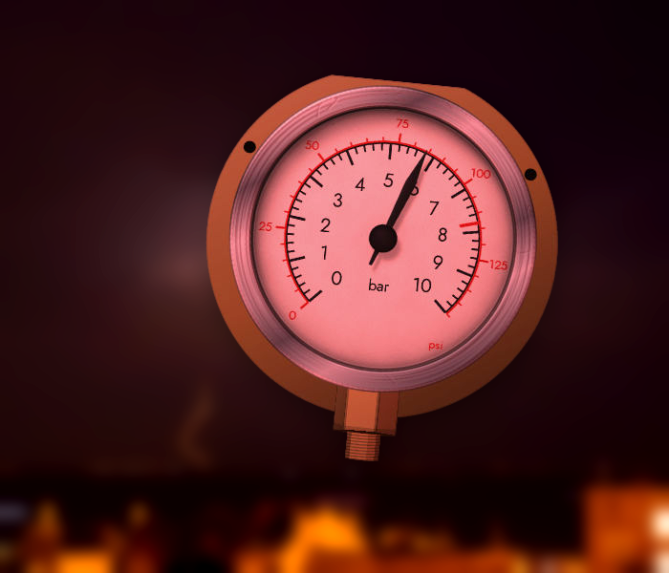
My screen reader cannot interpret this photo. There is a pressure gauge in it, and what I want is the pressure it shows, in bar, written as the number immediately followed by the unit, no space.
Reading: 5.8bar
